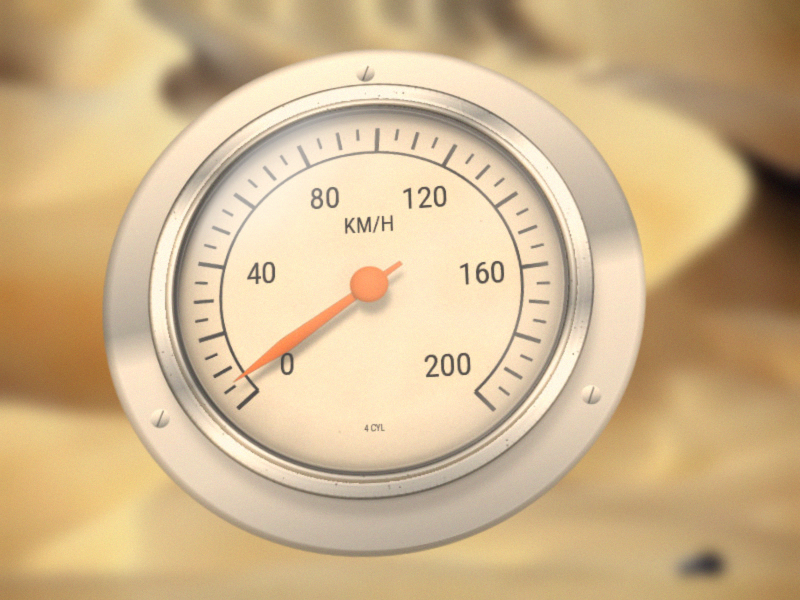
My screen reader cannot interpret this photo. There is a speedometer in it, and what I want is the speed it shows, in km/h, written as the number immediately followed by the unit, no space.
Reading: 5km/h
